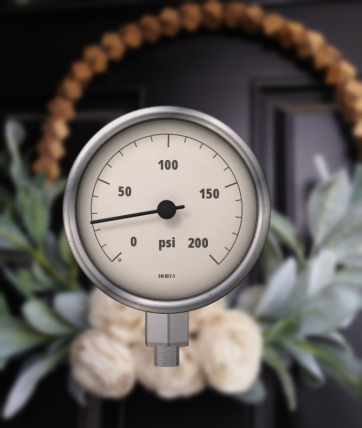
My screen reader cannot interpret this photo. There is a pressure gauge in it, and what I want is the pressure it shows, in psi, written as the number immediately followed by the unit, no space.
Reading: 25psi
